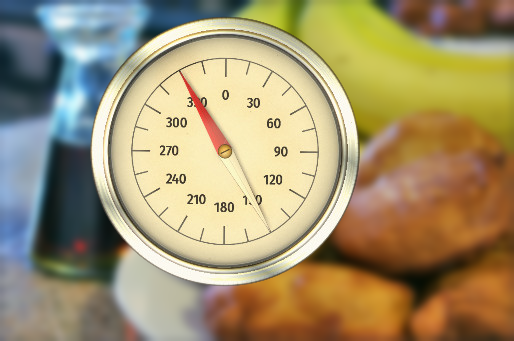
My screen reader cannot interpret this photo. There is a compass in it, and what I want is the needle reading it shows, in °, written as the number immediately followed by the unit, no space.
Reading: 330°
